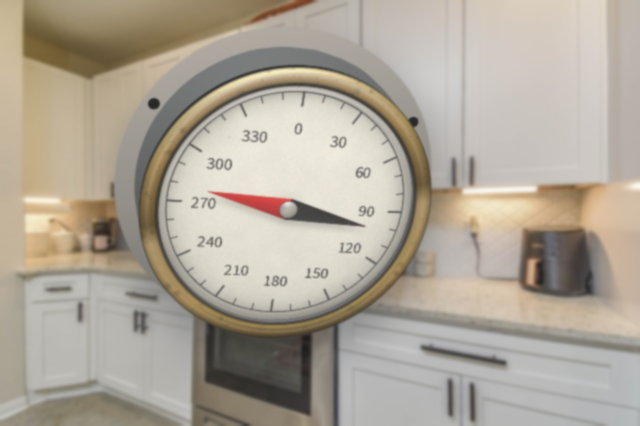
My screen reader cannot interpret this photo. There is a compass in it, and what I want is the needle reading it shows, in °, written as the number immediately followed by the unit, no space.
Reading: 280°
